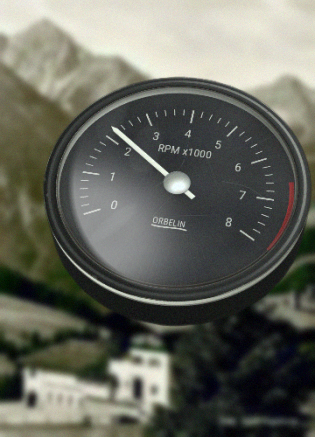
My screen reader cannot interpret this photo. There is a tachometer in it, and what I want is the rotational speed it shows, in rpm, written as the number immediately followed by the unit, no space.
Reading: 2200rpm
